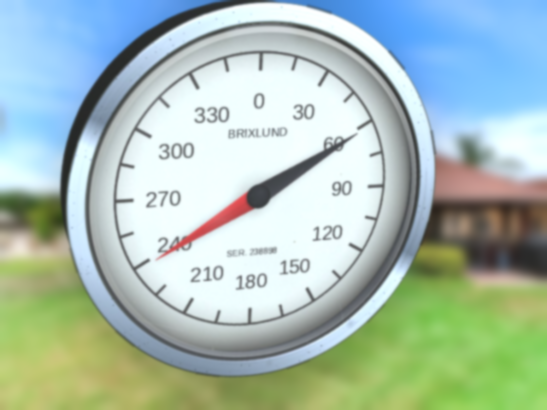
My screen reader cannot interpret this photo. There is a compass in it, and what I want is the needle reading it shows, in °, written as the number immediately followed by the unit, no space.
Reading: 240°
